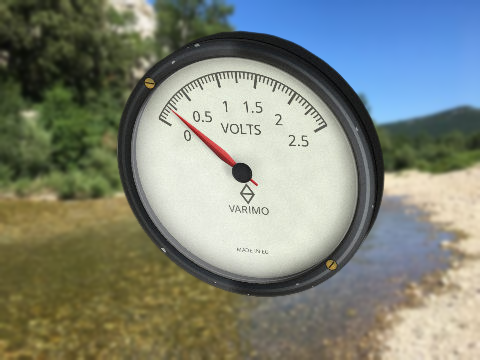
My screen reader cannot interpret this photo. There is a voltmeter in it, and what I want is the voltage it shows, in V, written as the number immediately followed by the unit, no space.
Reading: 0.25V
